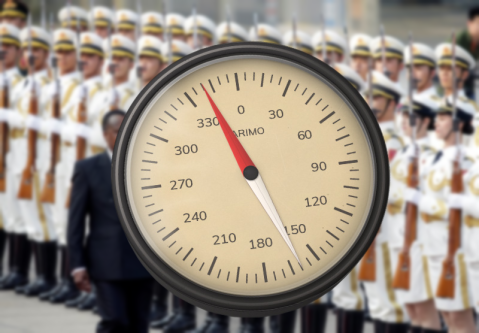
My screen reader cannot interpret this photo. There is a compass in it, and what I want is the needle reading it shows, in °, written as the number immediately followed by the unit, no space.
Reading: 340°
